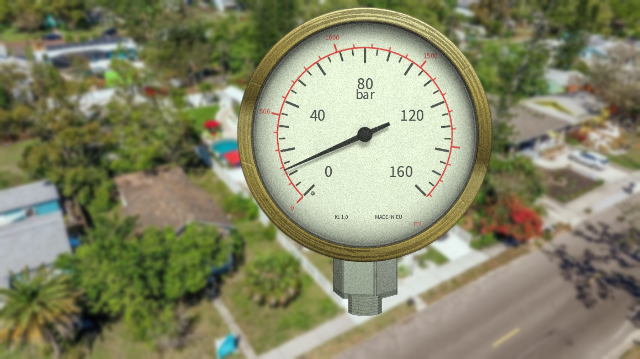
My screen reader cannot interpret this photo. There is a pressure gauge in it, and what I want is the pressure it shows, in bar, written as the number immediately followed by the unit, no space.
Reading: 12.5bar
